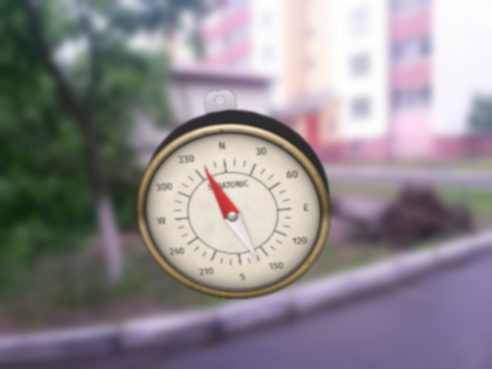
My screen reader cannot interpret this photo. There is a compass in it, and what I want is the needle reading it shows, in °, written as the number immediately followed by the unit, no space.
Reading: 340°
